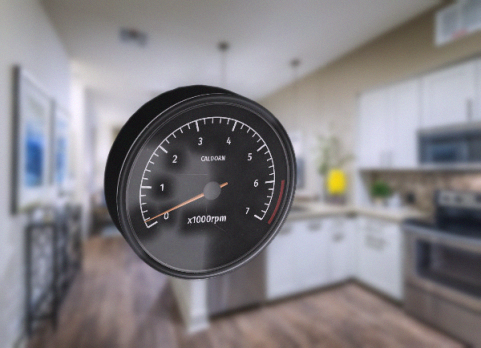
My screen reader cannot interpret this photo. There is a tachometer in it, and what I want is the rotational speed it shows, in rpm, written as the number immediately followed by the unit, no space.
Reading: 200rpm
